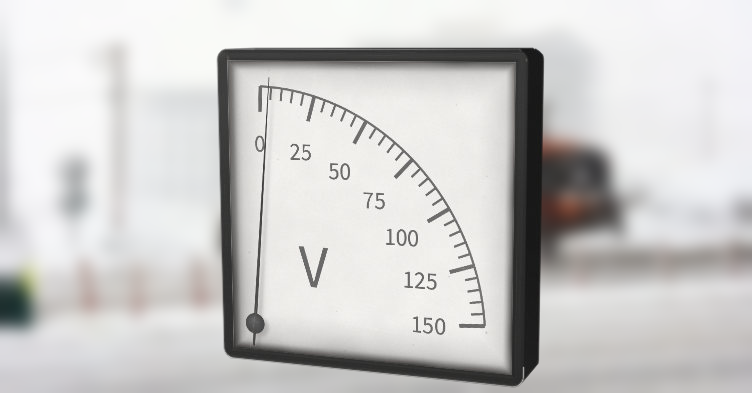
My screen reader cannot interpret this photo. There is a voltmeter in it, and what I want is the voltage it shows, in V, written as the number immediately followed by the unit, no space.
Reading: 5V
